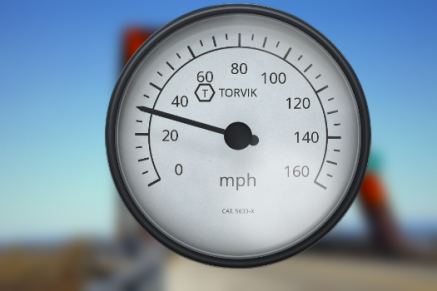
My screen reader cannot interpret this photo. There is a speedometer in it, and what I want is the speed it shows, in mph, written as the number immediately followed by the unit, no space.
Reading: 30mph
